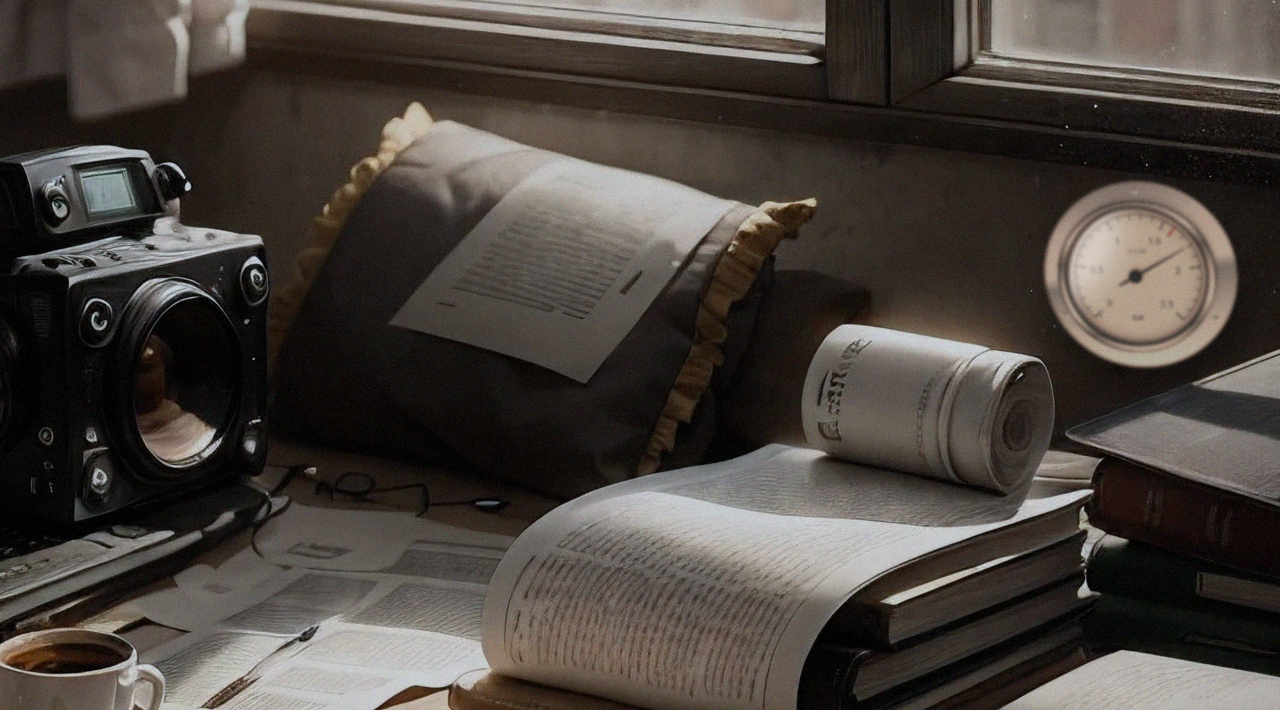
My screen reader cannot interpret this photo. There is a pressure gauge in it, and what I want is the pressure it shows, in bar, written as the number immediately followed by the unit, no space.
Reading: 1.8bar
